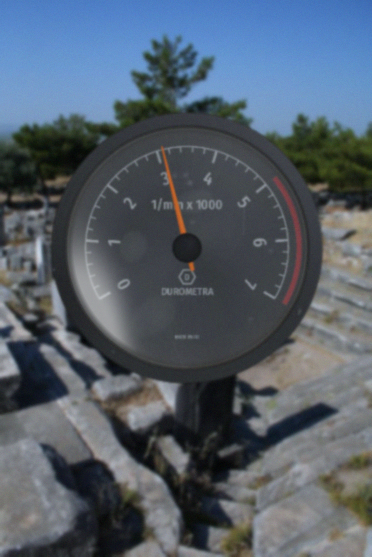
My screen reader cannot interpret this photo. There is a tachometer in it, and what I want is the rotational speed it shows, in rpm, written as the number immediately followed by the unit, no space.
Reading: 3100rpm
